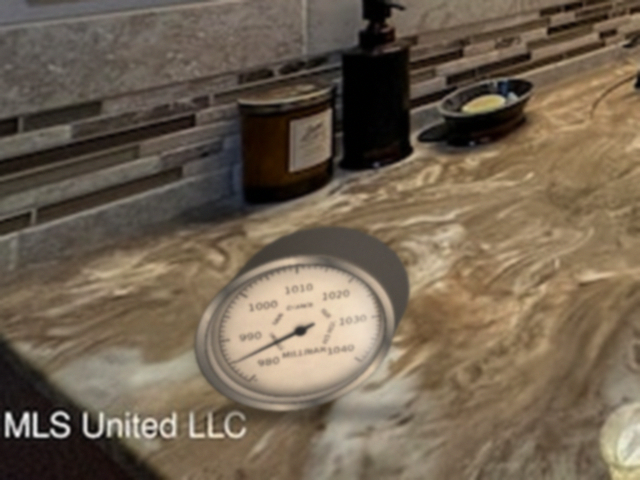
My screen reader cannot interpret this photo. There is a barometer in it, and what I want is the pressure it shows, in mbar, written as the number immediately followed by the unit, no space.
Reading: 985mbar
